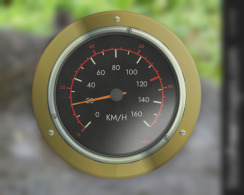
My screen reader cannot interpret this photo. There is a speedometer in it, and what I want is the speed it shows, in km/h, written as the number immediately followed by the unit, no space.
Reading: 20km/h
